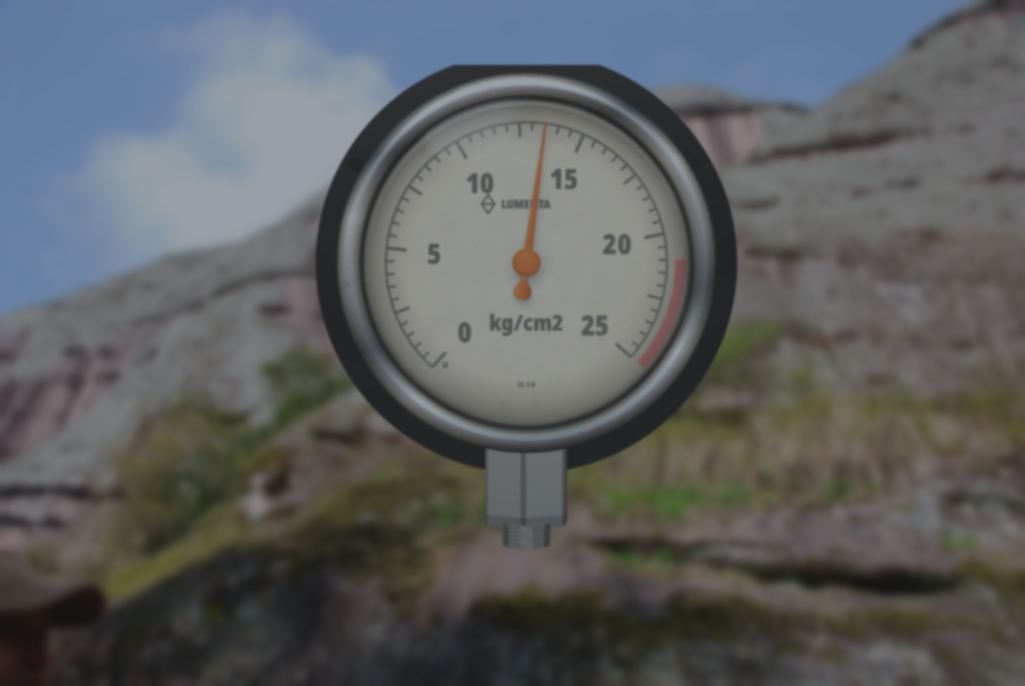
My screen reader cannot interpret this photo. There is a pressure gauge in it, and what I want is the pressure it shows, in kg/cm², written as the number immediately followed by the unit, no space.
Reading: 13.5kg/cm²
